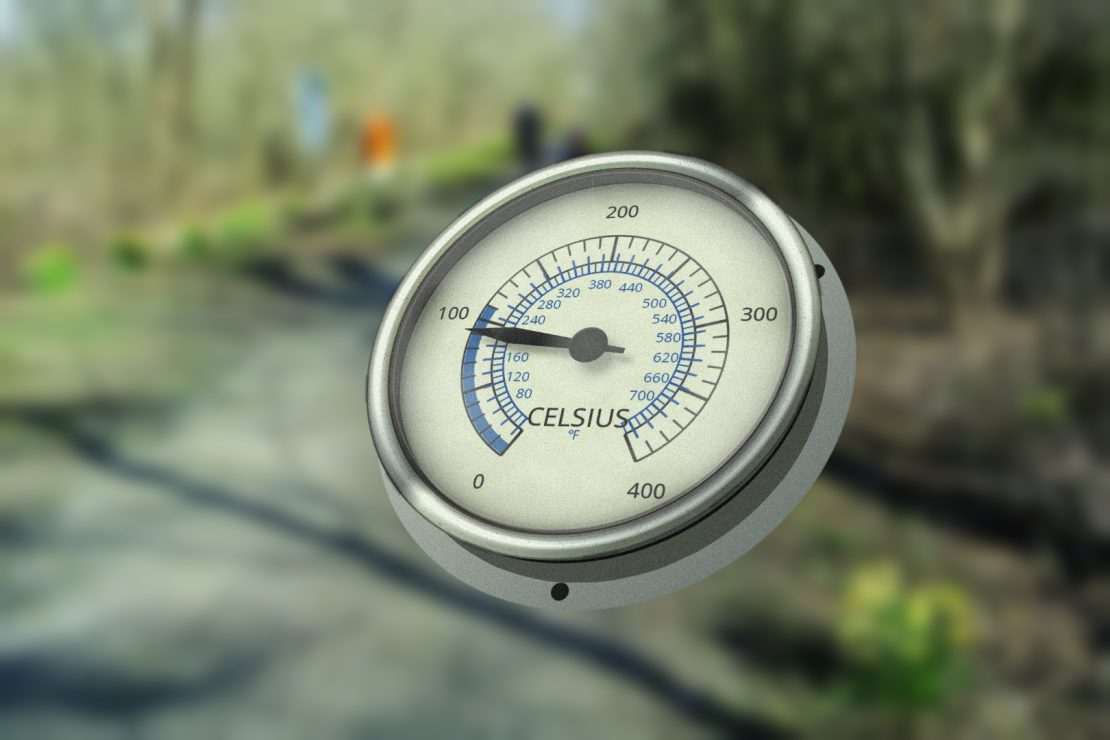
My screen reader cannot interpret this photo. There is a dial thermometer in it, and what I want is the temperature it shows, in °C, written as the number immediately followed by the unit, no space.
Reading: 90°C
